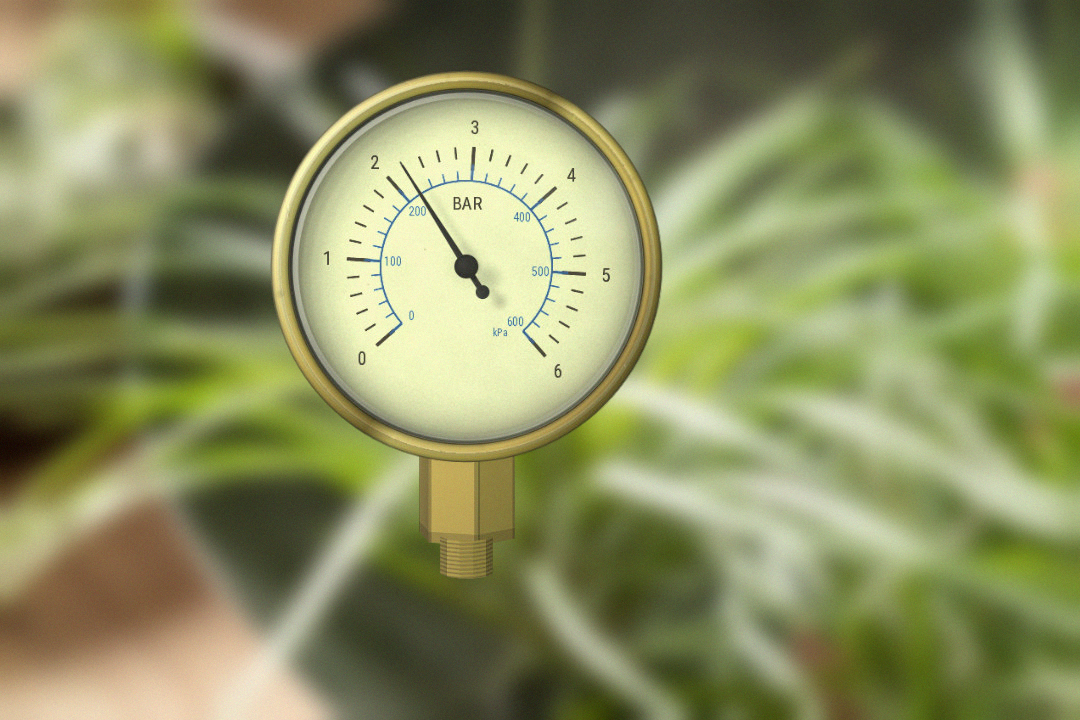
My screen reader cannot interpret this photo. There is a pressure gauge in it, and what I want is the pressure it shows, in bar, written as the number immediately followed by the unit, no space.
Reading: 2.2bar
